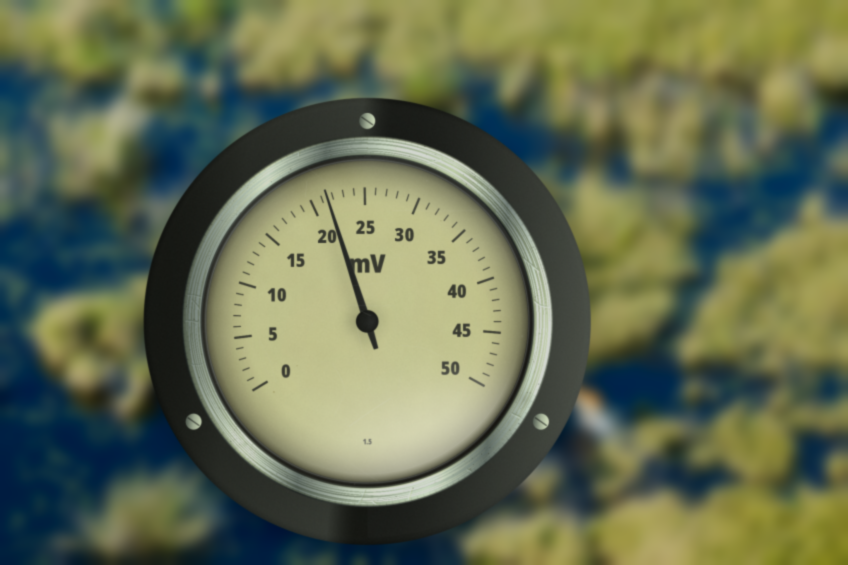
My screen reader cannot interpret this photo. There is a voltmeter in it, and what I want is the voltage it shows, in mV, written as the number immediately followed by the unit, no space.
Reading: 21.5mV
